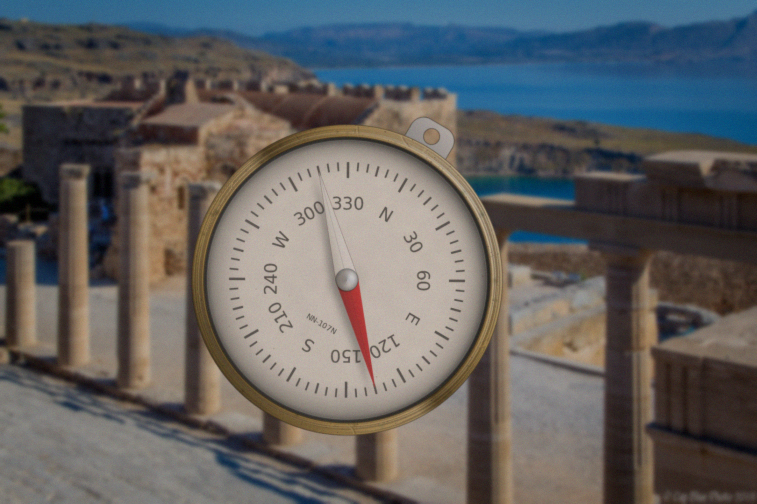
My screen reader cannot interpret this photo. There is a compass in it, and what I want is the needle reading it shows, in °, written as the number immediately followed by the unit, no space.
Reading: 135°
